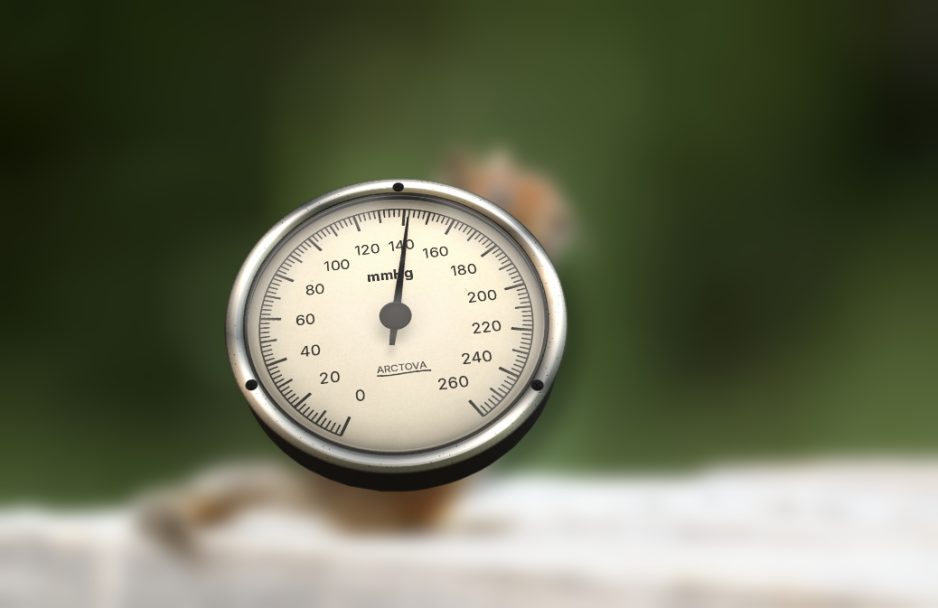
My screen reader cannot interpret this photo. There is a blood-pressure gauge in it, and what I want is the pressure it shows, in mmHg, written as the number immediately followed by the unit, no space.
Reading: 142mmHg
